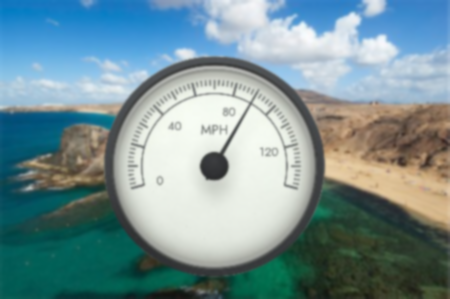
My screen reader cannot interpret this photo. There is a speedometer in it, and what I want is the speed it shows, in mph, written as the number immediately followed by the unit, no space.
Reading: 90mph
